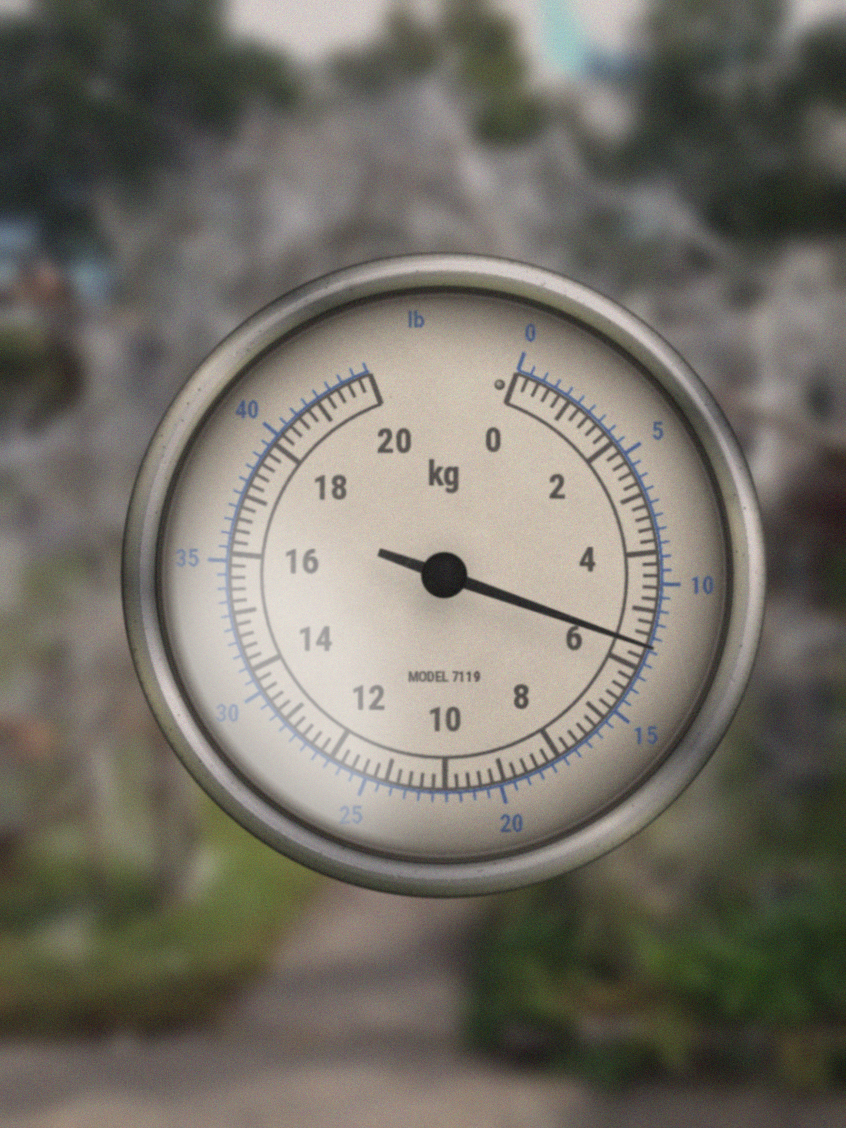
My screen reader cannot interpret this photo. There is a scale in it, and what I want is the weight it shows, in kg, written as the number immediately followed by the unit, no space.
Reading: 5.6kg
